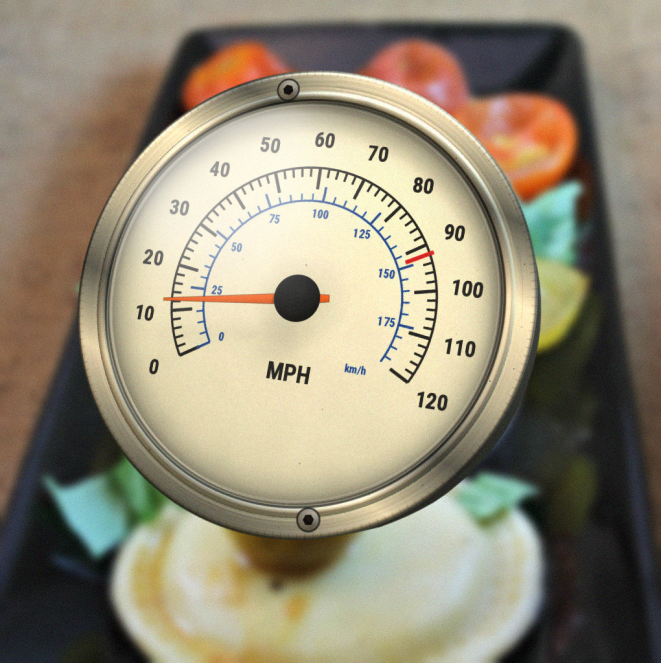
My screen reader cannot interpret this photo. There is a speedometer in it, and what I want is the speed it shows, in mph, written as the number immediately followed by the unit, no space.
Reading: 12mph
